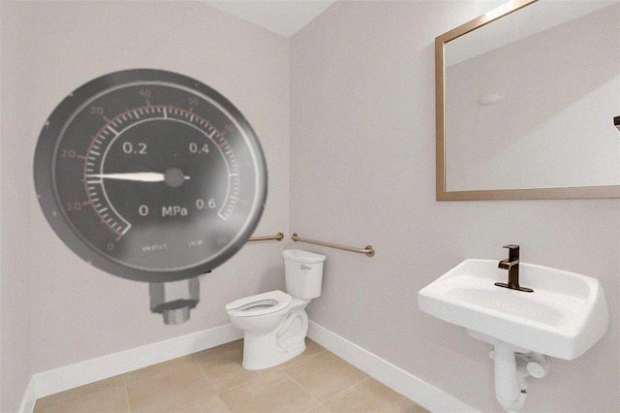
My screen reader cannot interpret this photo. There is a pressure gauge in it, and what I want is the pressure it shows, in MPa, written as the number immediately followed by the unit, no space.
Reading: 0.11MPa
